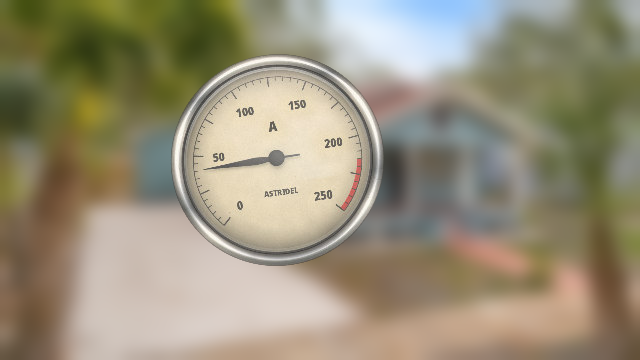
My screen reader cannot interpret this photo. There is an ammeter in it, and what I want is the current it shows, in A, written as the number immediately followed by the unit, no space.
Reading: 40A
